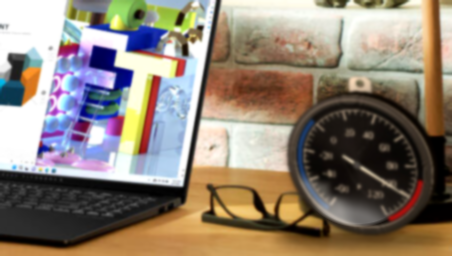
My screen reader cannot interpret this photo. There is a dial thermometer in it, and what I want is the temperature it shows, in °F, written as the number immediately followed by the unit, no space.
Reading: 100°F
